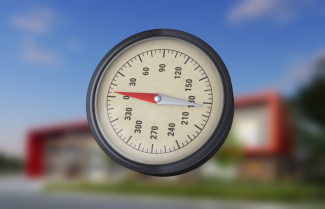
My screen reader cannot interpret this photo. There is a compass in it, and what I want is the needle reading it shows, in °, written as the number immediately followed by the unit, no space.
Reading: 5°
